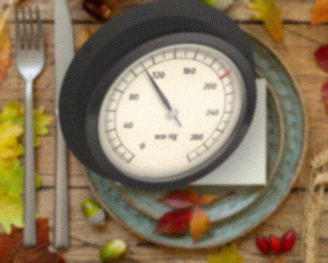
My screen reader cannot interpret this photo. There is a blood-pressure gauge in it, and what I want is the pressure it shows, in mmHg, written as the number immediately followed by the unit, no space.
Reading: 110mmHg
